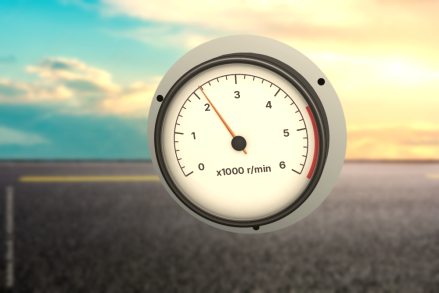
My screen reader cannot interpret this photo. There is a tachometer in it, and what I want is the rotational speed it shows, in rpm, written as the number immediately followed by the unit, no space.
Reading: 2200rpm
